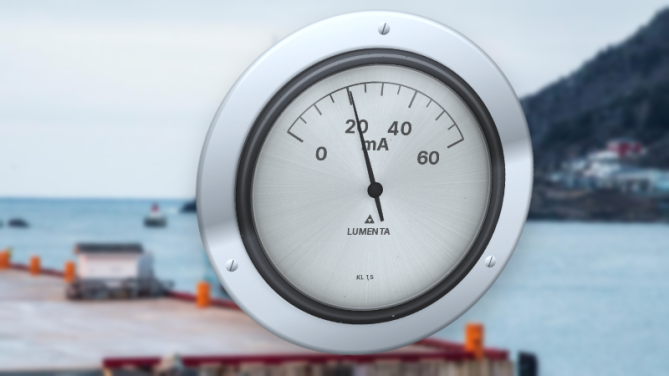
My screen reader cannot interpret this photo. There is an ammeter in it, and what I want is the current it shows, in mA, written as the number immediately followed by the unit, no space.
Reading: 20mA
